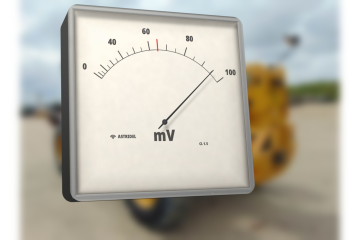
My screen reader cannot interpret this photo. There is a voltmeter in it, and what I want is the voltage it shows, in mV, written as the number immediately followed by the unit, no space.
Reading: 95mV
